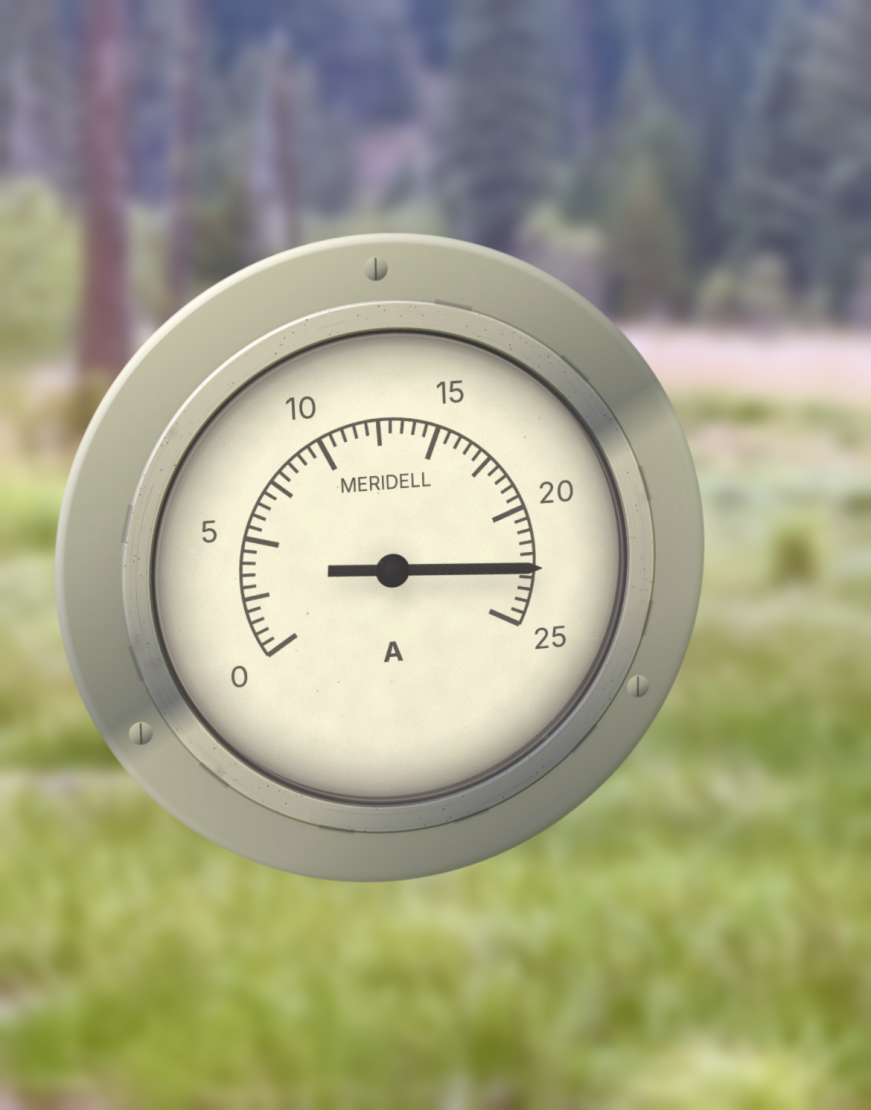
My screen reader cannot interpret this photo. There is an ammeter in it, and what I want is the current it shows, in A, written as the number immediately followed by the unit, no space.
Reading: 22.5A
